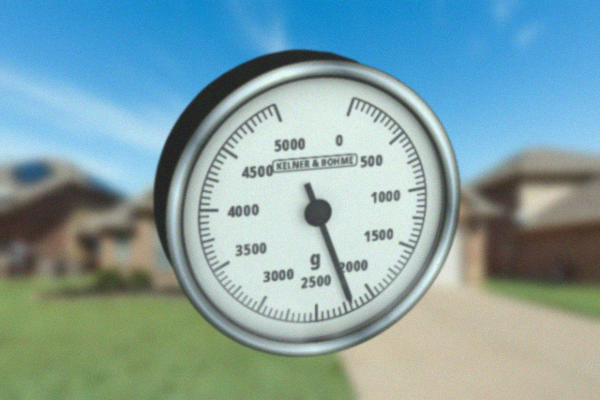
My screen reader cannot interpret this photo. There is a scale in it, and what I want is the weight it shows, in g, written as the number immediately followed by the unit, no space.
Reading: 2200g
